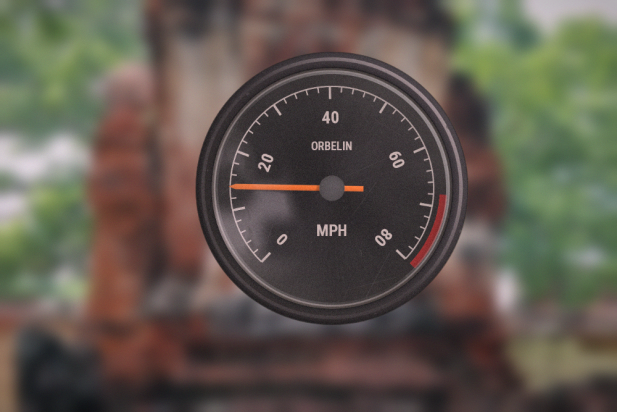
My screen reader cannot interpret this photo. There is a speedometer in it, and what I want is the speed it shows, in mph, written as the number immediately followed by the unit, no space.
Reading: 14mph
